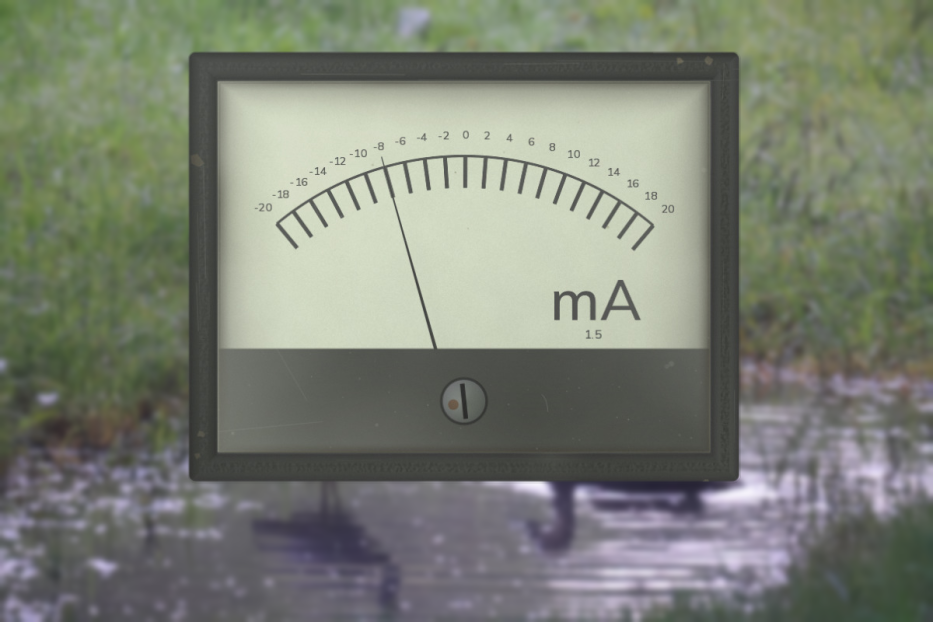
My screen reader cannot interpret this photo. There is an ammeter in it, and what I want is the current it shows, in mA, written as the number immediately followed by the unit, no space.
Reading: -8mA
